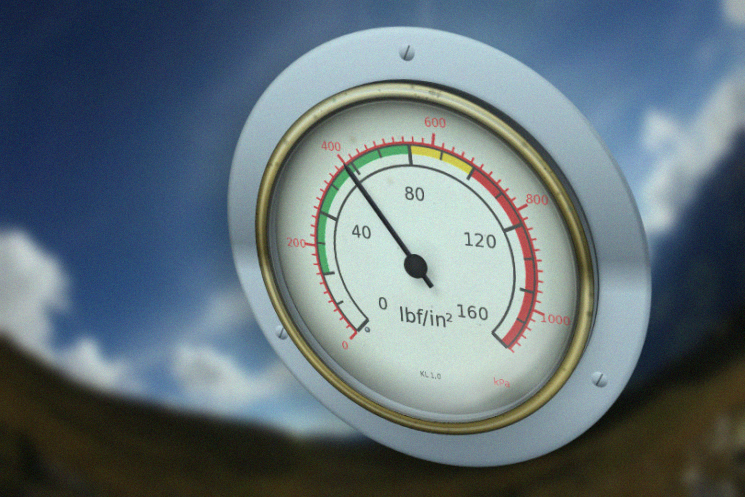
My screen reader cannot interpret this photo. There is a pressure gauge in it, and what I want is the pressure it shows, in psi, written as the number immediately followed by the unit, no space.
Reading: 60psi
